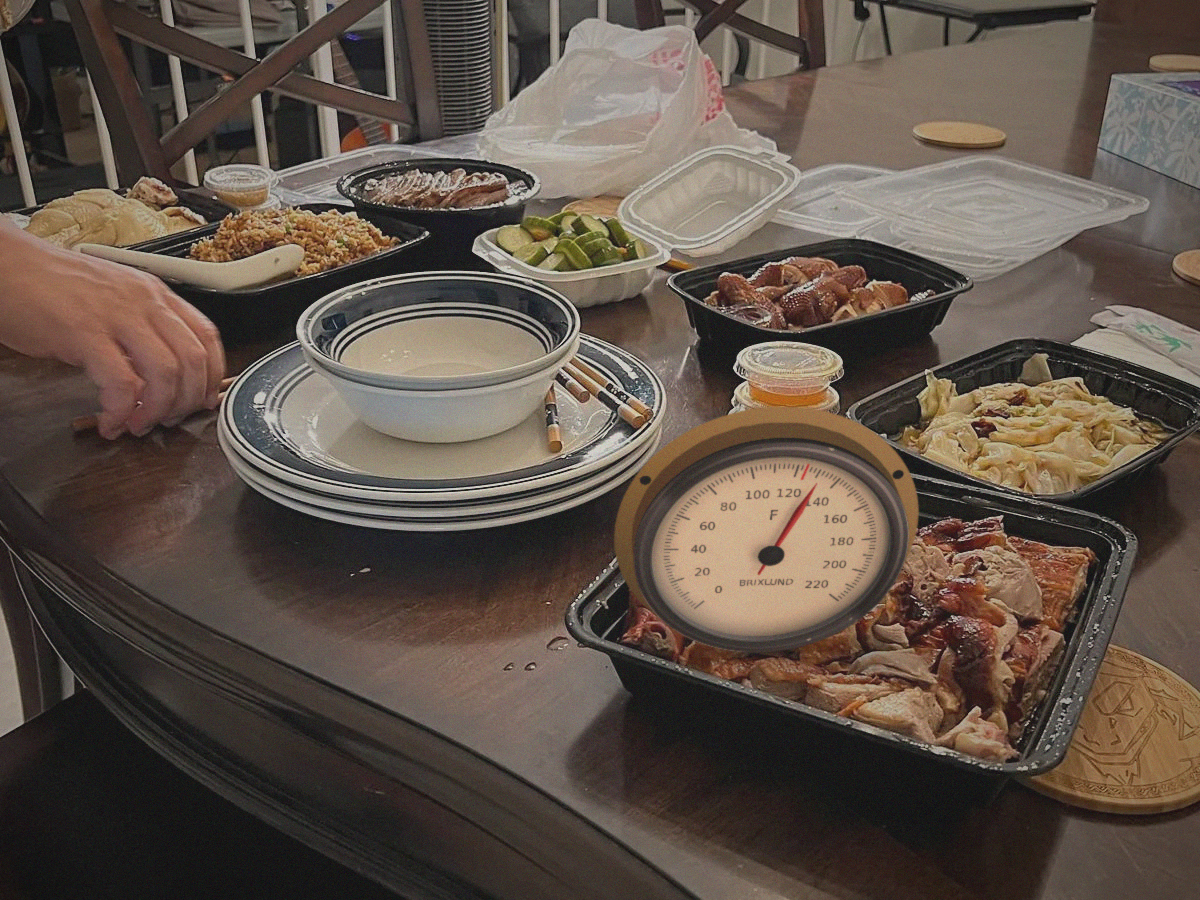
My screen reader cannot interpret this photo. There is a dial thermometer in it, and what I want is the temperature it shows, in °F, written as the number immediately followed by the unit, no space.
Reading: 130°F
